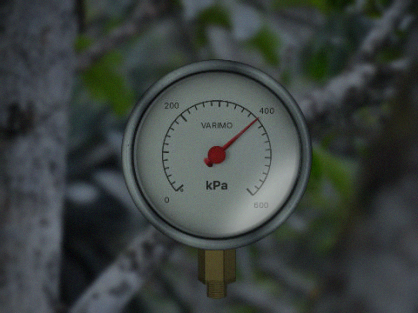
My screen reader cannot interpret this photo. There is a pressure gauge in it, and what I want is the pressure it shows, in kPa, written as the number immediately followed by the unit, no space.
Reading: 400kPa
